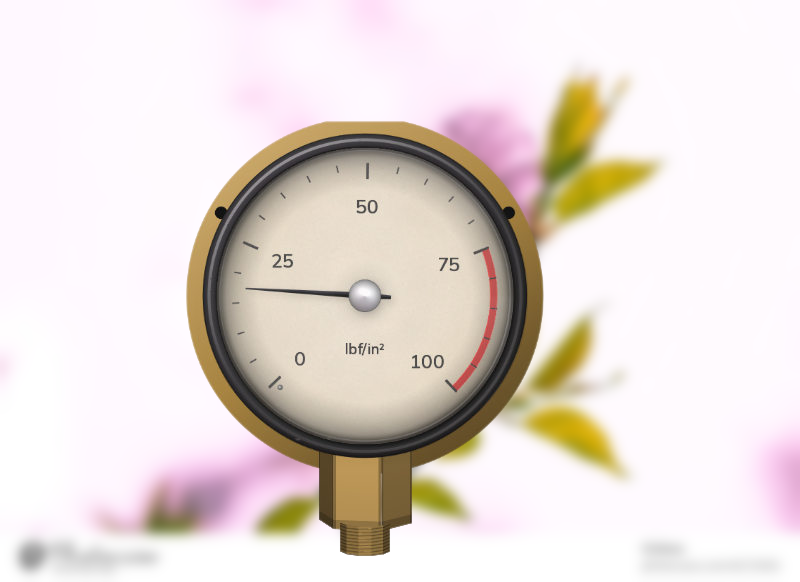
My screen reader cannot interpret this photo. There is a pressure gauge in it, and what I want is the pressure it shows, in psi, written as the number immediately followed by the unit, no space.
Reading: 17.5psi
